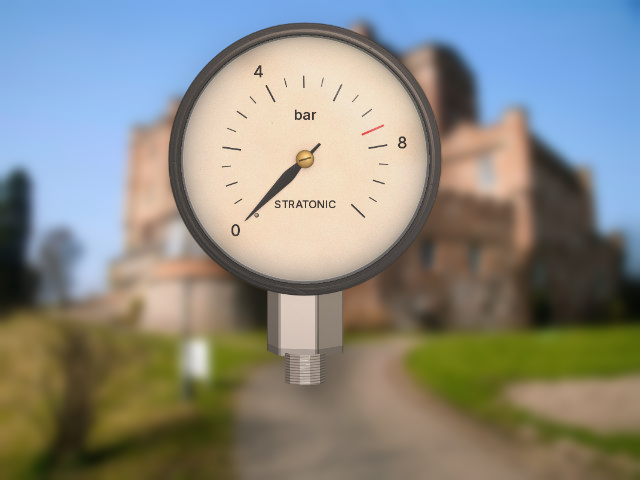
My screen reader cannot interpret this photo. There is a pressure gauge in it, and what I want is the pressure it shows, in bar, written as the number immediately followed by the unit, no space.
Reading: 0bar
